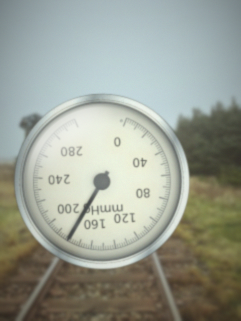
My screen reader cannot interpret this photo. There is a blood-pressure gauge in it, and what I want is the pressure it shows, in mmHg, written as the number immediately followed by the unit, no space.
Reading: 180mmHg
